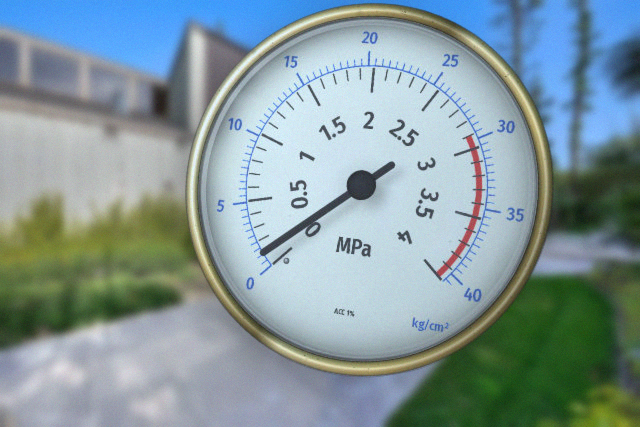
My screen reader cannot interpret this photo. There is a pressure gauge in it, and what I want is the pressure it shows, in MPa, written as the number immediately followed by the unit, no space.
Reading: 0.1MPa
